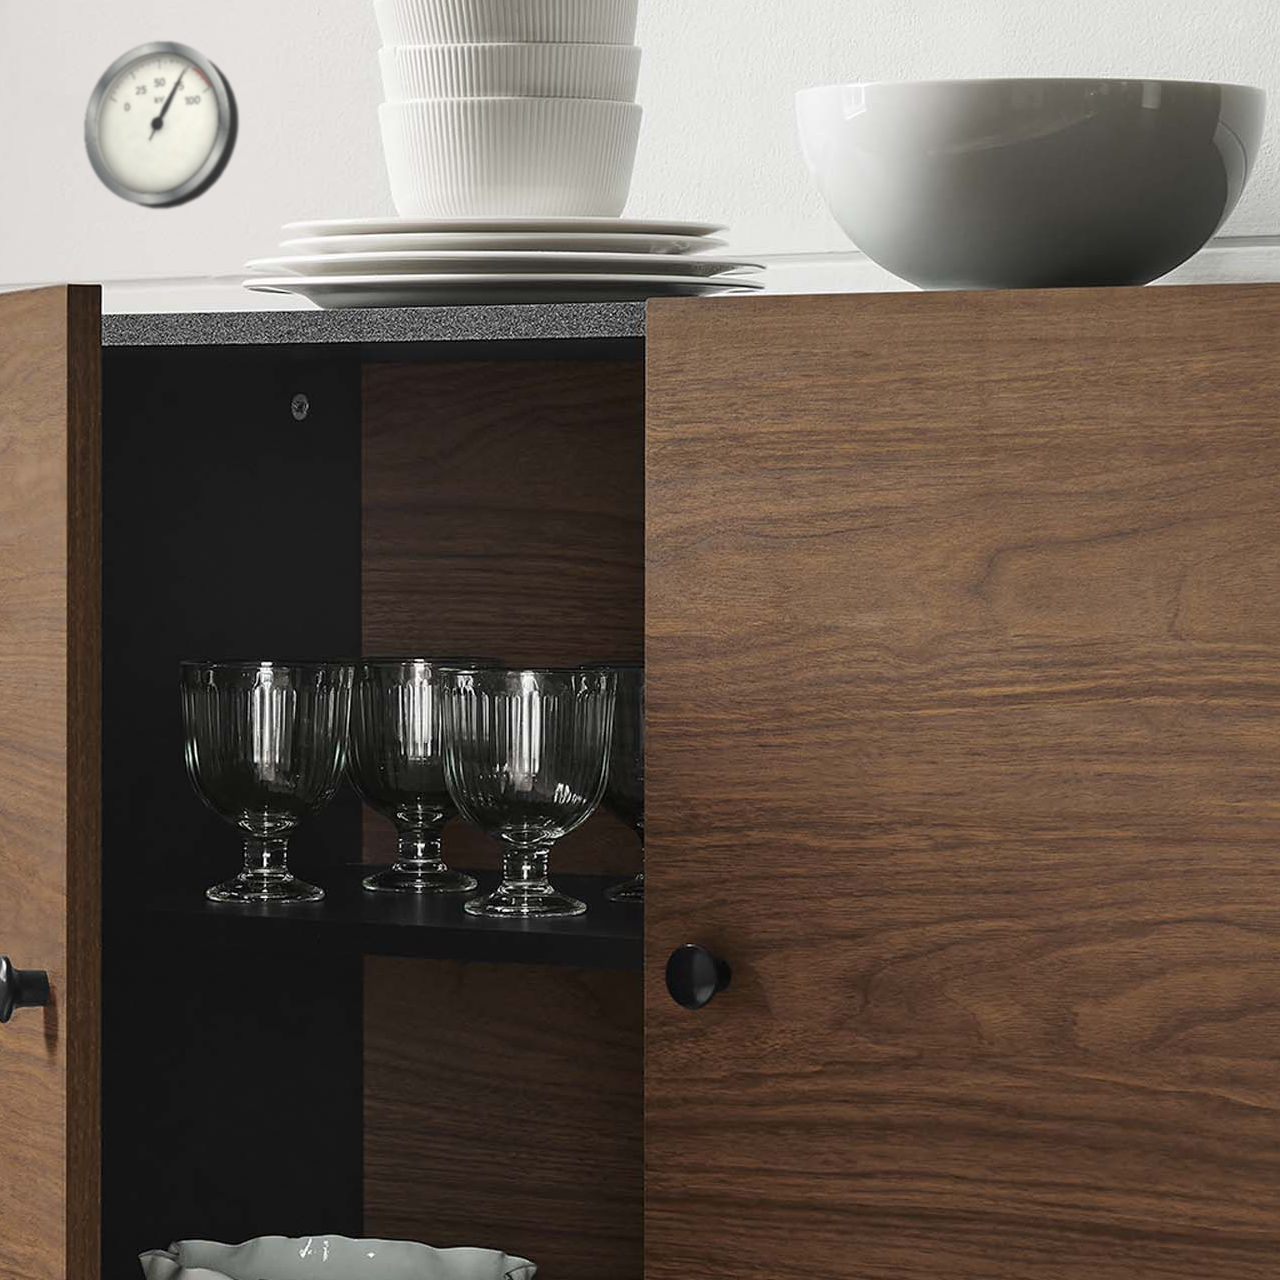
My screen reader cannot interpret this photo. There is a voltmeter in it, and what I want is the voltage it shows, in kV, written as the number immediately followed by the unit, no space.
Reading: 75kV
